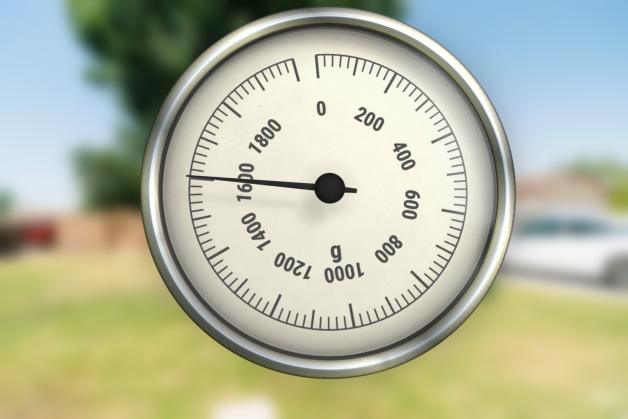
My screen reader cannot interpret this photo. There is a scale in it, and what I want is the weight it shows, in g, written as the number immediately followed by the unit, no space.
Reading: 1600g
